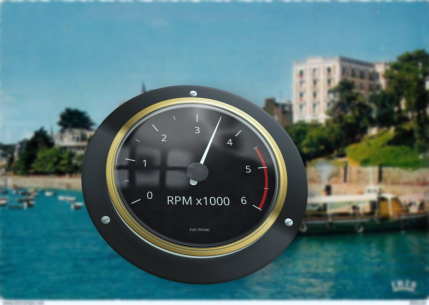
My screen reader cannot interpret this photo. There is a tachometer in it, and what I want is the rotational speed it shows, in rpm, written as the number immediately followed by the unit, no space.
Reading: 3500rpm
